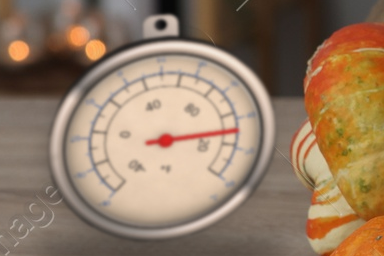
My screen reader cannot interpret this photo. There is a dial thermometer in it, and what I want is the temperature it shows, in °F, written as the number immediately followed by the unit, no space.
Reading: 110°F
